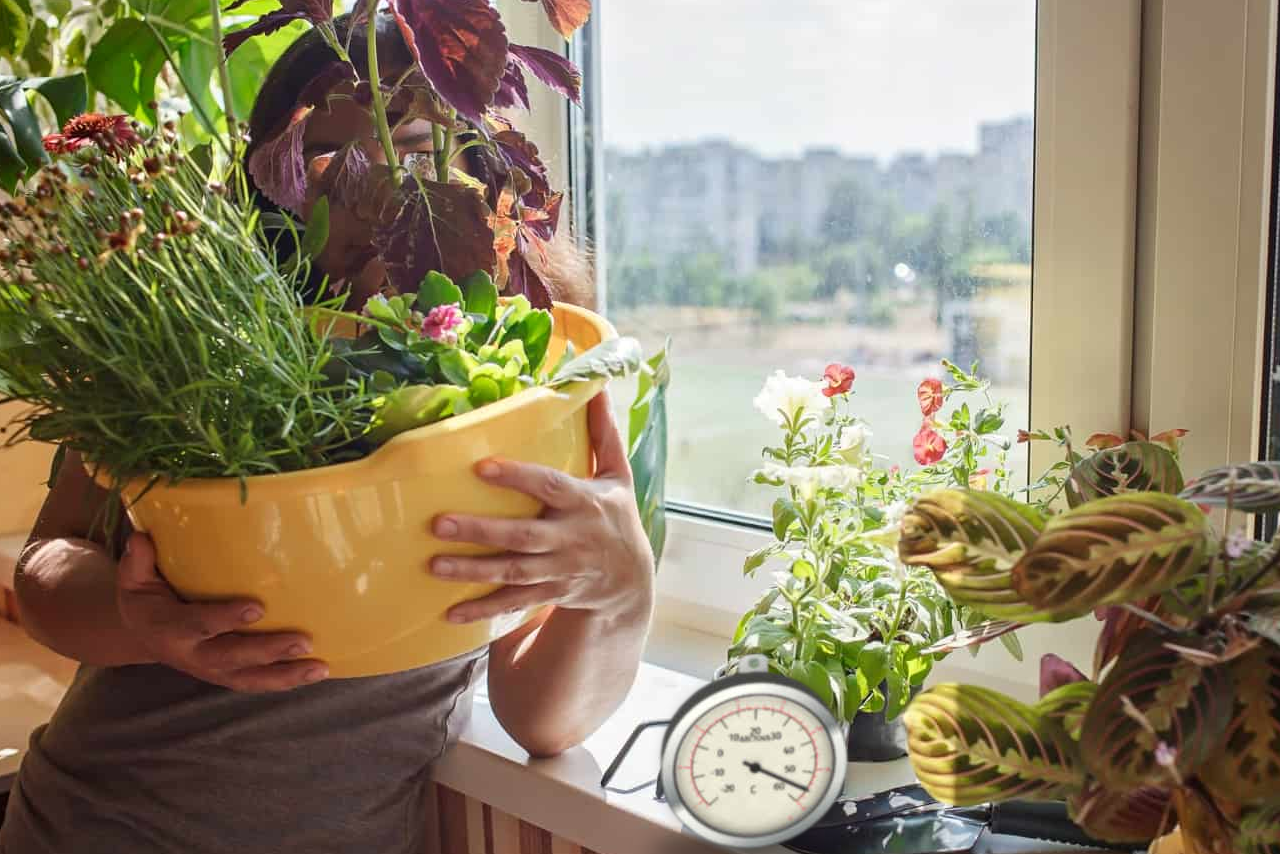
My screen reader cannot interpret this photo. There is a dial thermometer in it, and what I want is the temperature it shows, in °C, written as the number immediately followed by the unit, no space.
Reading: 55°C
